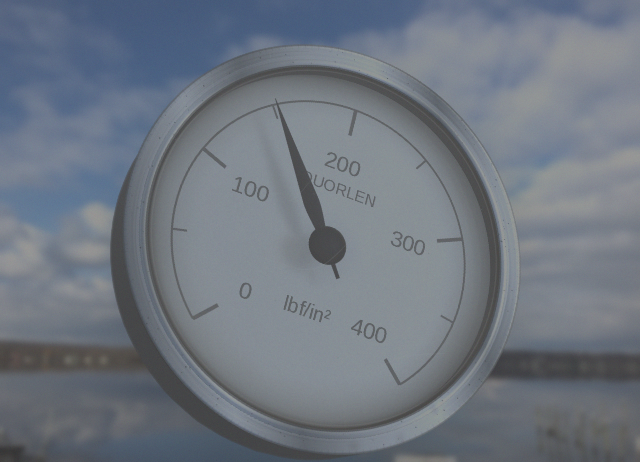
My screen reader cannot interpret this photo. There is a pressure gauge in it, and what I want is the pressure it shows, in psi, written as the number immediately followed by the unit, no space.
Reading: 150psi
